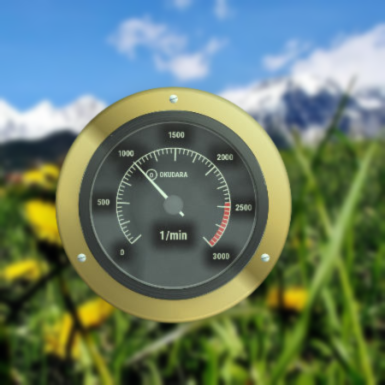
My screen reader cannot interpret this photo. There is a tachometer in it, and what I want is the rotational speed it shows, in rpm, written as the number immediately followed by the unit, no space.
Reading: 1000rpm
